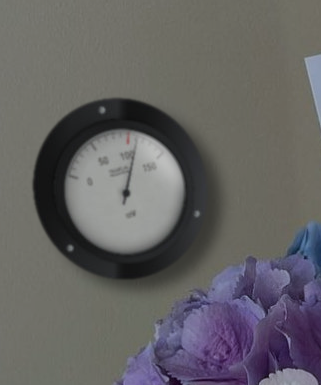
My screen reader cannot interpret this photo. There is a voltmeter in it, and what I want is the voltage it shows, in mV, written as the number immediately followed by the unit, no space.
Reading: 110mV
